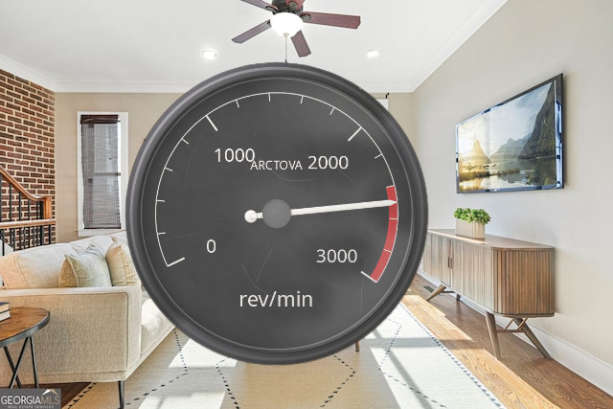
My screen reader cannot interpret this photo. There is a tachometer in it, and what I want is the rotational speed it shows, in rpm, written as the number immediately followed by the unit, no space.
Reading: 2500rpm
